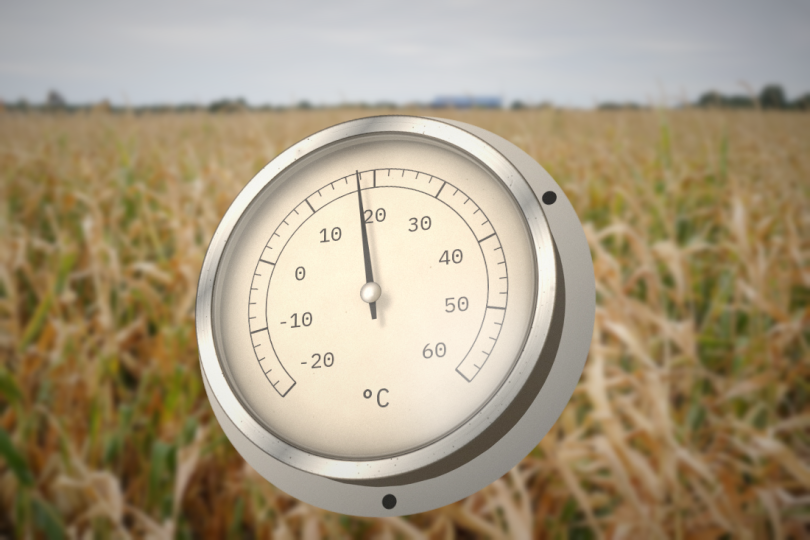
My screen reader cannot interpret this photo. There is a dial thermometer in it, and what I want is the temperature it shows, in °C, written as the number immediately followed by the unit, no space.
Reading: 18°C
